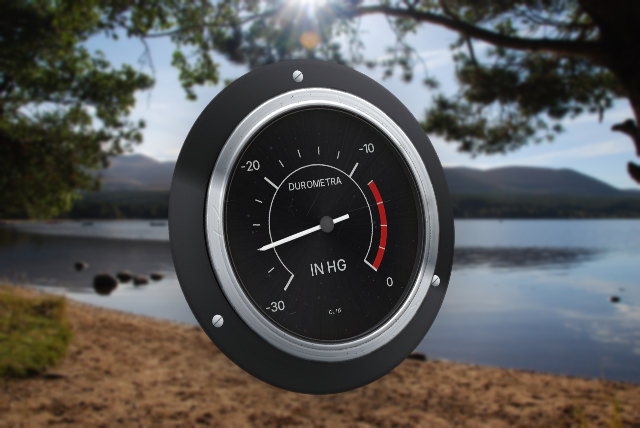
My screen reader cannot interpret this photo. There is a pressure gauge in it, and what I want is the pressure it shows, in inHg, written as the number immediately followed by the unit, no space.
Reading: -26inHg
